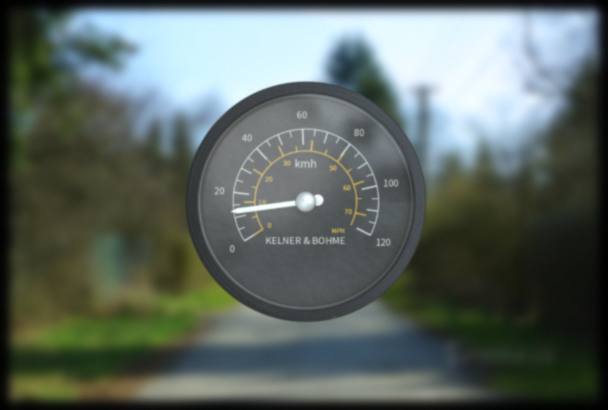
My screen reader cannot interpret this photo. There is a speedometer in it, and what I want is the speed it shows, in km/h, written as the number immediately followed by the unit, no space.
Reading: 12.5km/h
